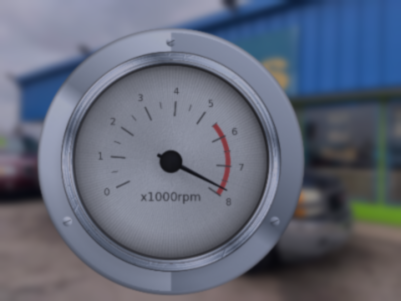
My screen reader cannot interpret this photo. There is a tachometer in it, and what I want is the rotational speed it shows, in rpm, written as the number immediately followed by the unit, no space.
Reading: 7750rpm
